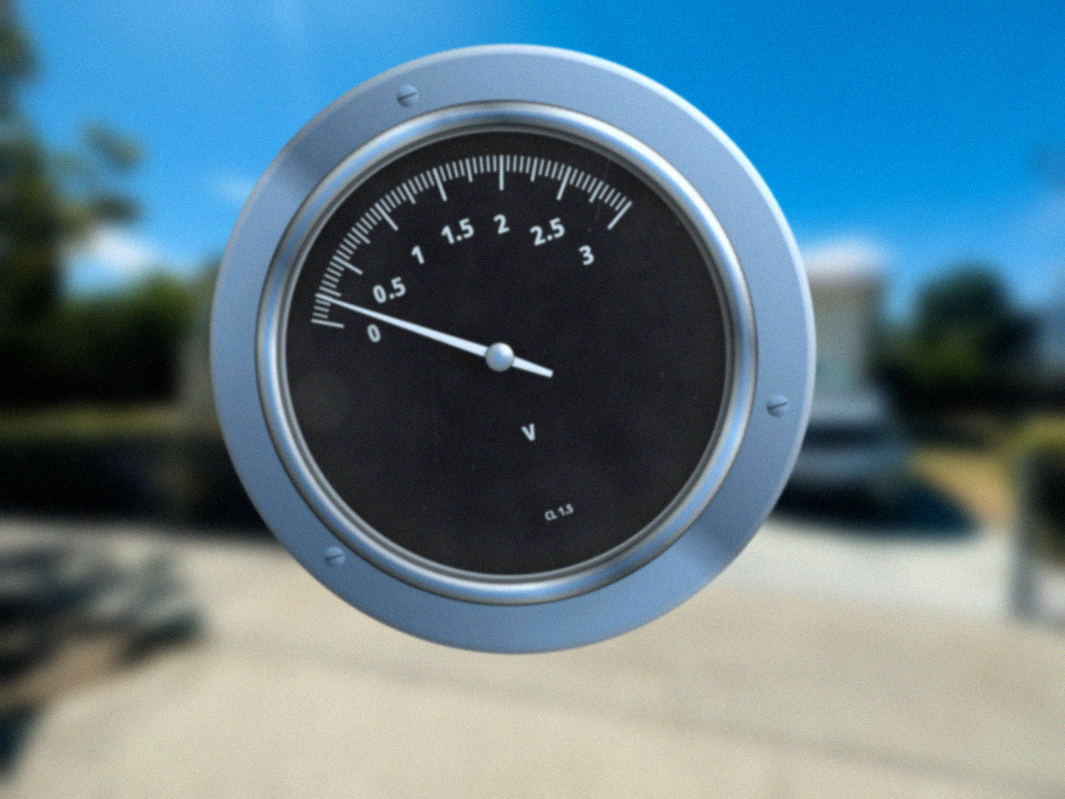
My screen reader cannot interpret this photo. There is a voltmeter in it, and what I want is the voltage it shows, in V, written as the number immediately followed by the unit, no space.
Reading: 0.2V
